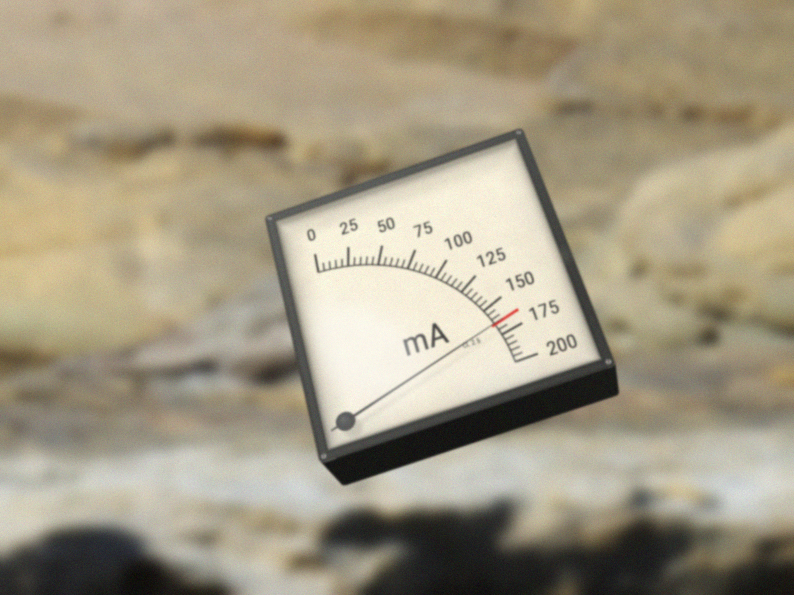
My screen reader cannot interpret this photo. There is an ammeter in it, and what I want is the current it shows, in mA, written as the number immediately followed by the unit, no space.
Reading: 165mA
